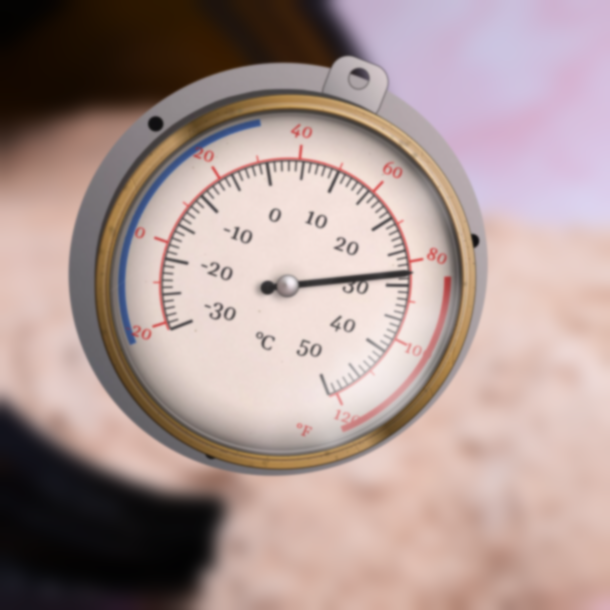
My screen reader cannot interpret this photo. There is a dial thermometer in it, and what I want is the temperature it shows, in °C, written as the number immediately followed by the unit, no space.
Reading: 28°C
